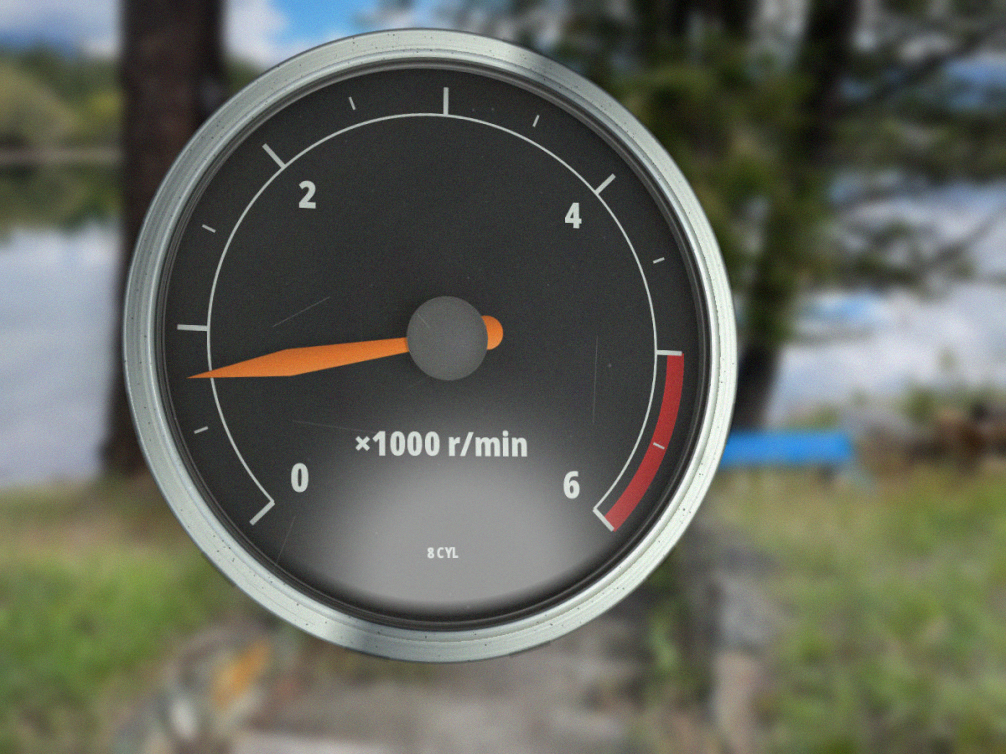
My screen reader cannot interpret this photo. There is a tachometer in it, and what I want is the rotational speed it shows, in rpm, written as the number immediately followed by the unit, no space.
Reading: 750rpm
